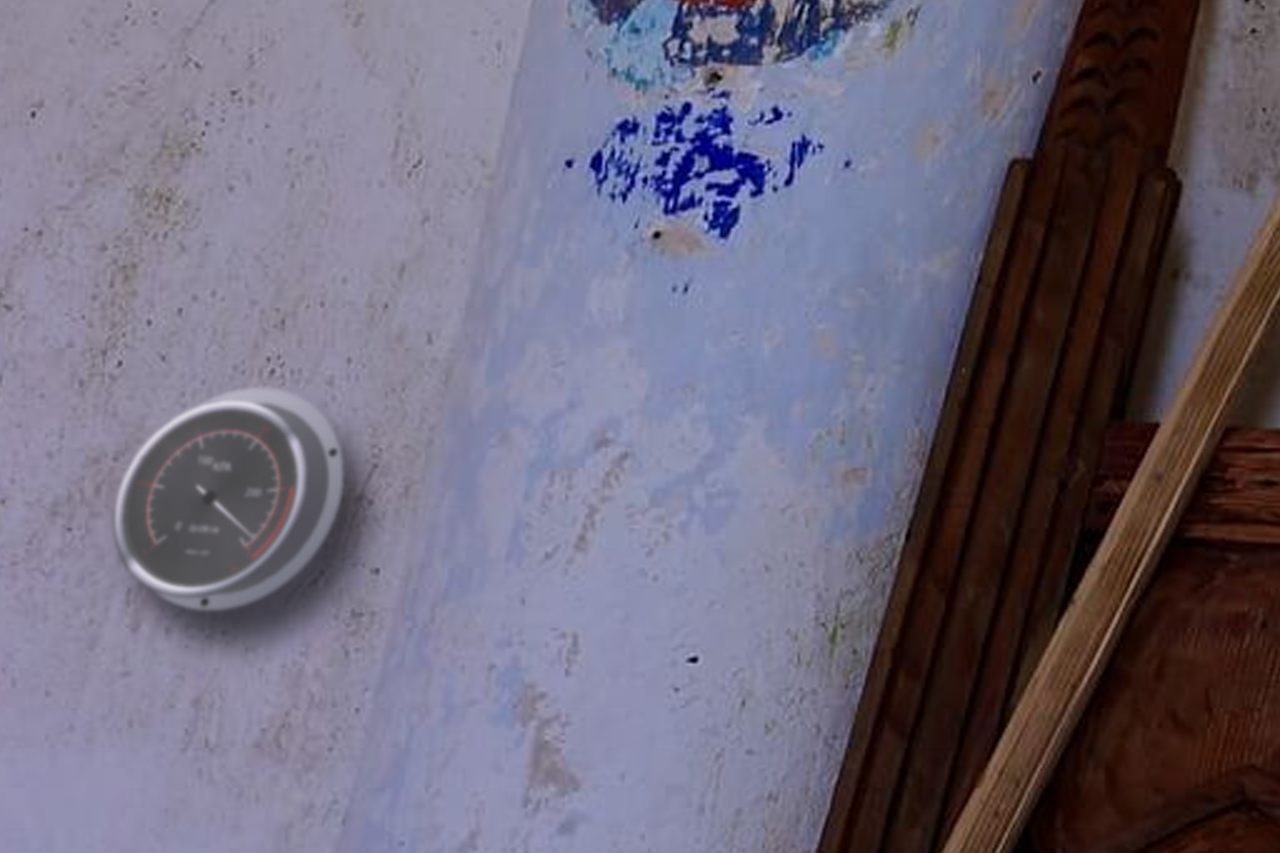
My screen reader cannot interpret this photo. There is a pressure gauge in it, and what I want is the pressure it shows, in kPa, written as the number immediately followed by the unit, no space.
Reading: 240kPa
